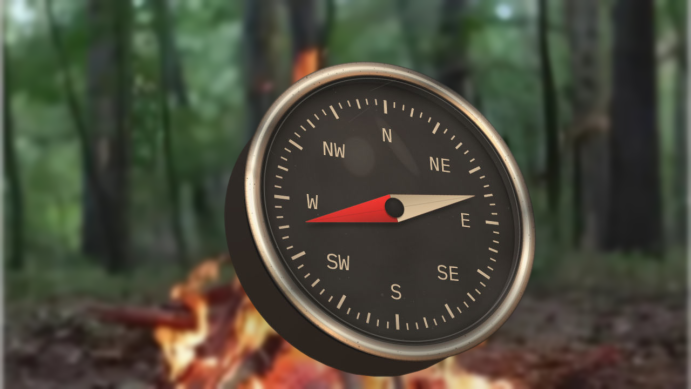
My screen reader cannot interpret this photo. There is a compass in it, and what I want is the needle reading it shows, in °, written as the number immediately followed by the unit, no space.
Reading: 255°
